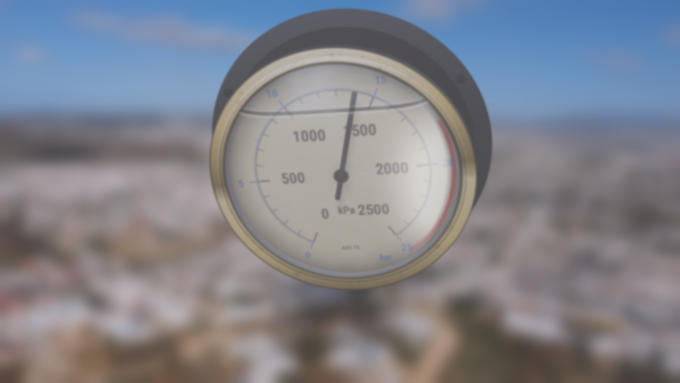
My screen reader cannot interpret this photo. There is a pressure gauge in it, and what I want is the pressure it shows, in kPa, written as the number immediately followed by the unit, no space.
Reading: 1400kPa
